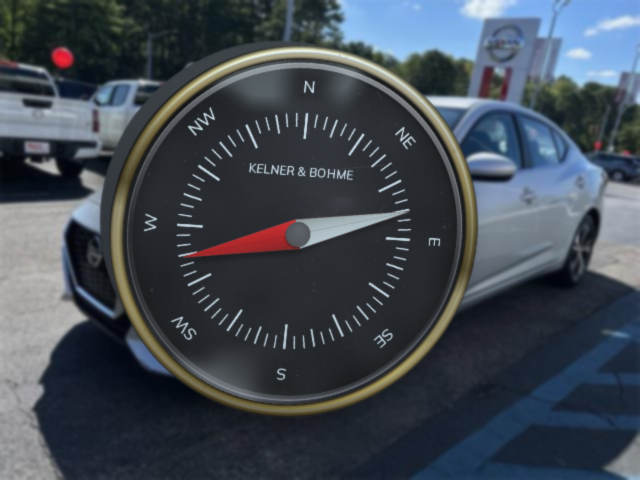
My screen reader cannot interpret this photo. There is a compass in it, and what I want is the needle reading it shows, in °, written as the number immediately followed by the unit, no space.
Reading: 255°
